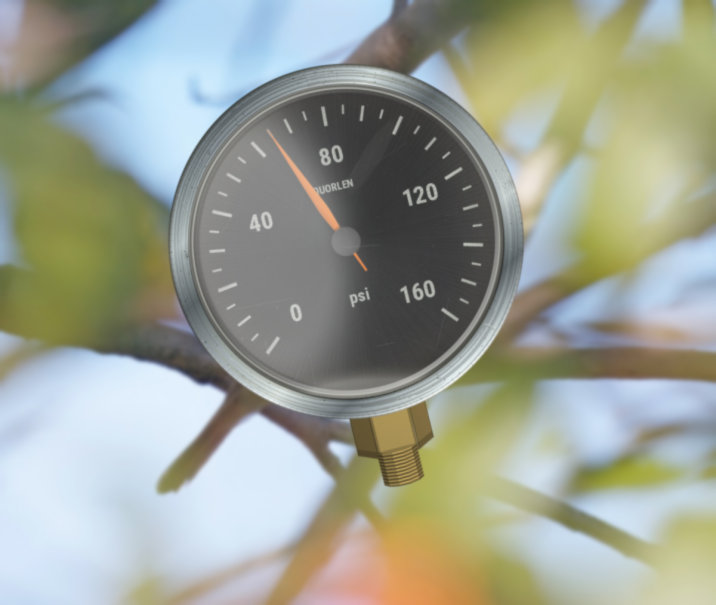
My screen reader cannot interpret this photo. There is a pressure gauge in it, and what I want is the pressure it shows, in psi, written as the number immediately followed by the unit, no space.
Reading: 65psi
